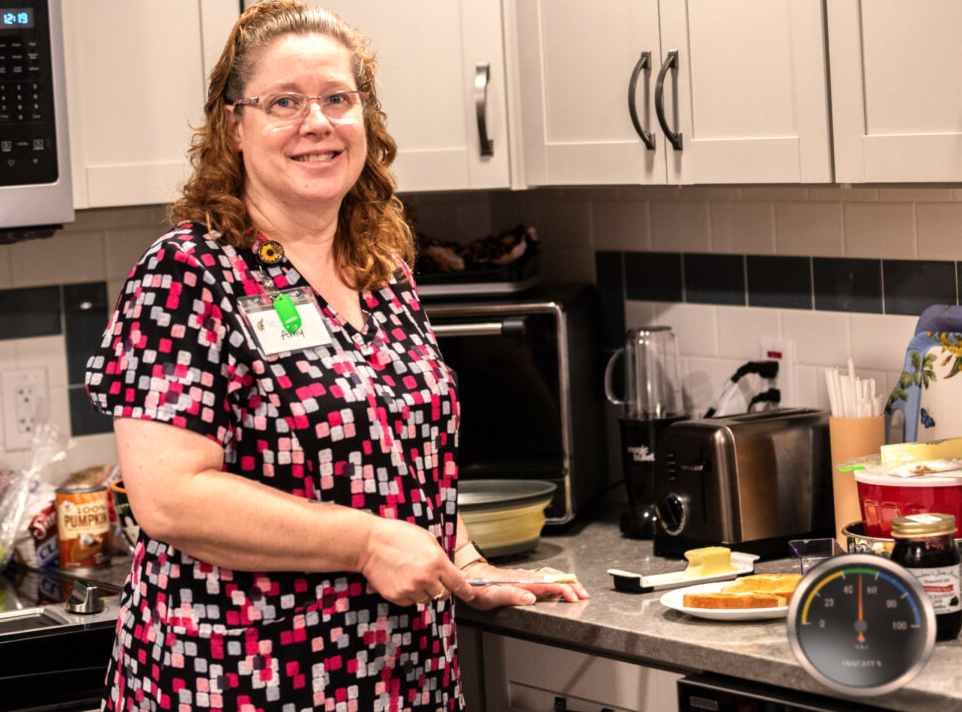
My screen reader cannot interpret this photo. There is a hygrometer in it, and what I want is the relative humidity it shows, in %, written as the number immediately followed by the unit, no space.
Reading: 50%
